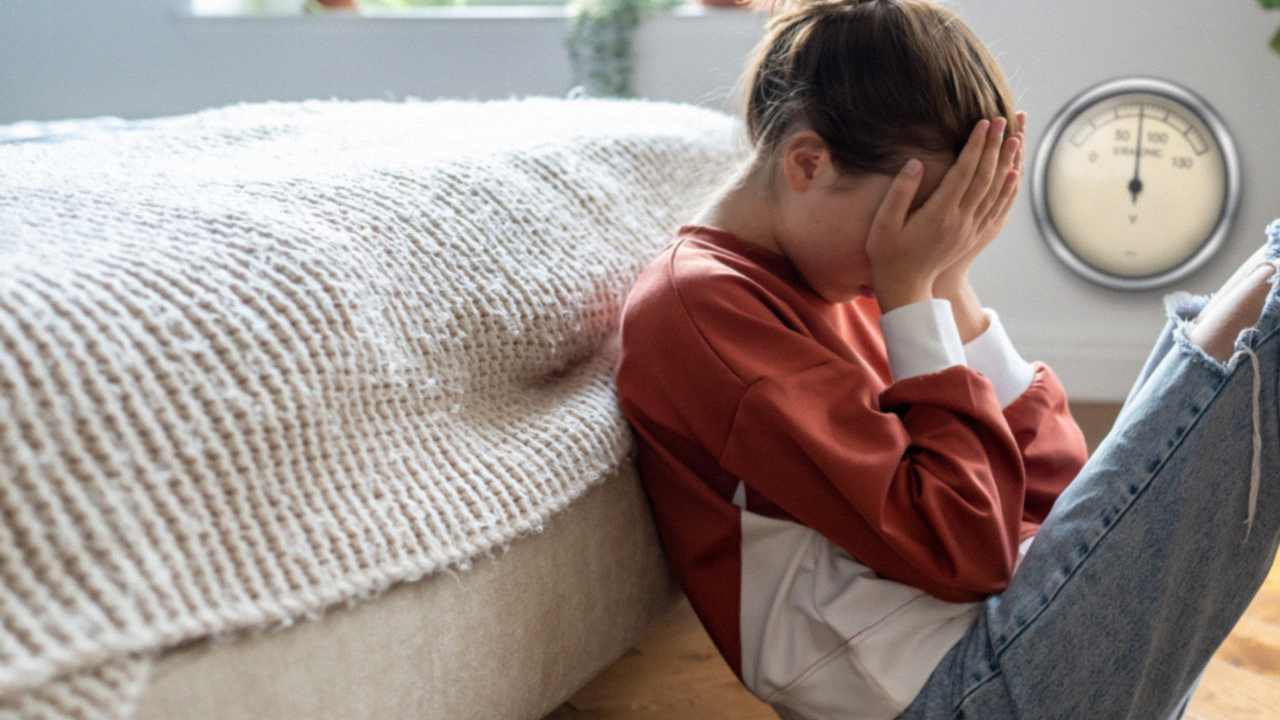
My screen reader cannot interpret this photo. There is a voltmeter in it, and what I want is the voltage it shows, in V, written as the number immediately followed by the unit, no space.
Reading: 75V
